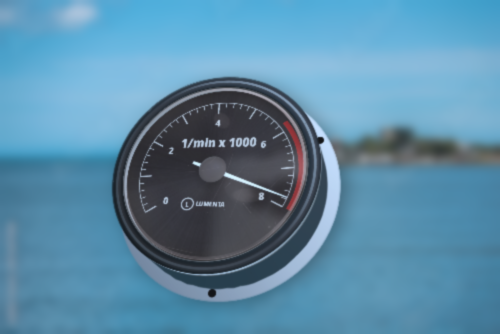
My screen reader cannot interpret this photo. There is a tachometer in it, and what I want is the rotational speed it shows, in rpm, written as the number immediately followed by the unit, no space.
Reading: 7800rpm
